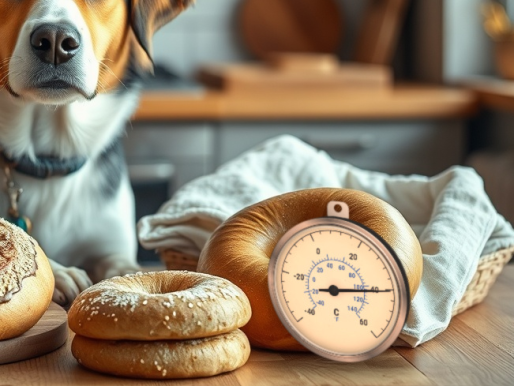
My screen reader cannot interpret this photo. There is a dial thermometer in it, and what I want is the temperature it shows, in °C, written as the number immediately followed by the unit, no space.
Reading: 40°C
